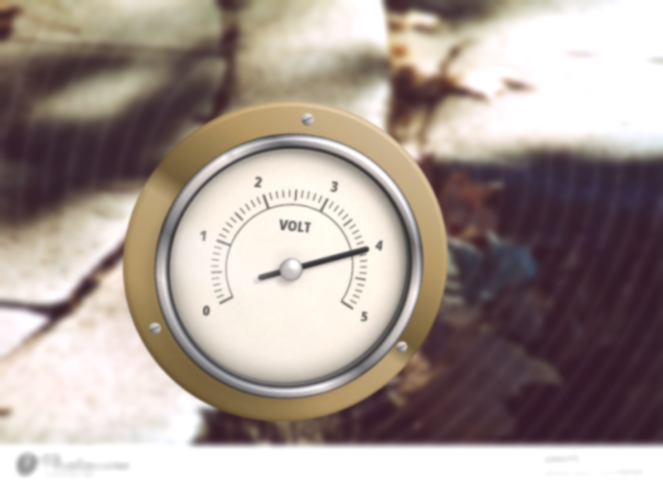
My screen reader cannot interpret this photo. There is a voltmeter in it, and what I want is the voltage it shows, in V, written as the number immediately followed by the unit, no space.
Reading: 4V
